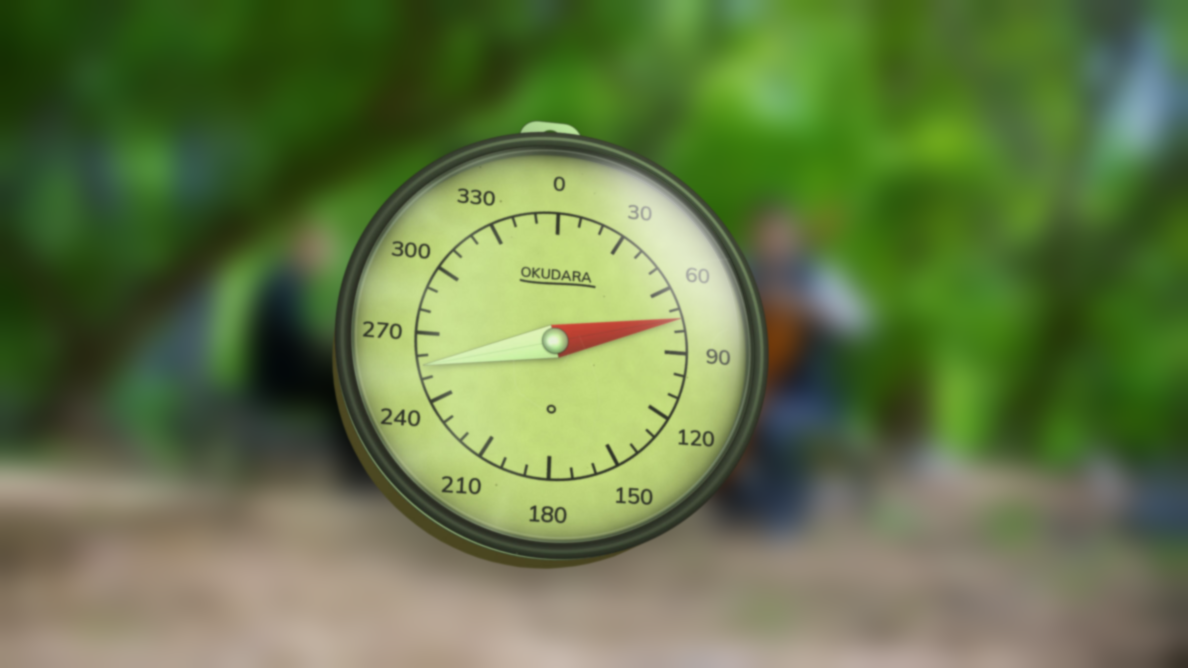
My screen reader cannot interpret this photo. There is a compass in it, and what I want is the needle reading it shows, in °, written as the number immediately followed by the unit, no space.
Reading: 75°
